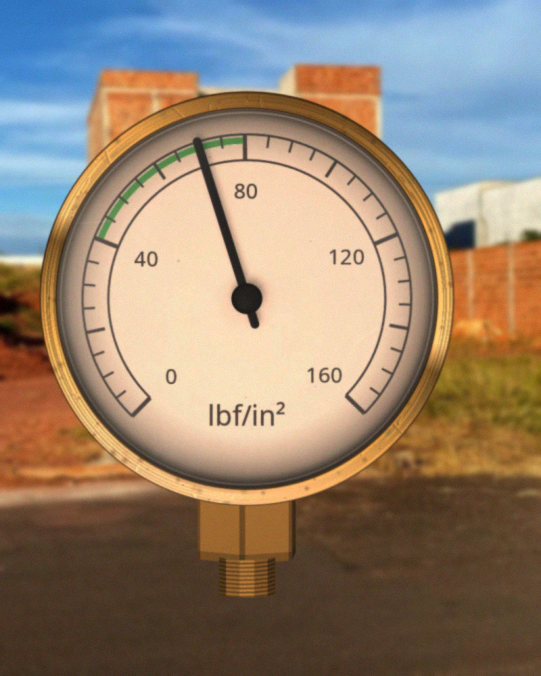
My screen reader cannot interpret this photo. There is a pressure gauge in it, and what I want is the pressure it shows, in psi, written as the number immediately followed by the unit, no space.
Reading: 70psi
